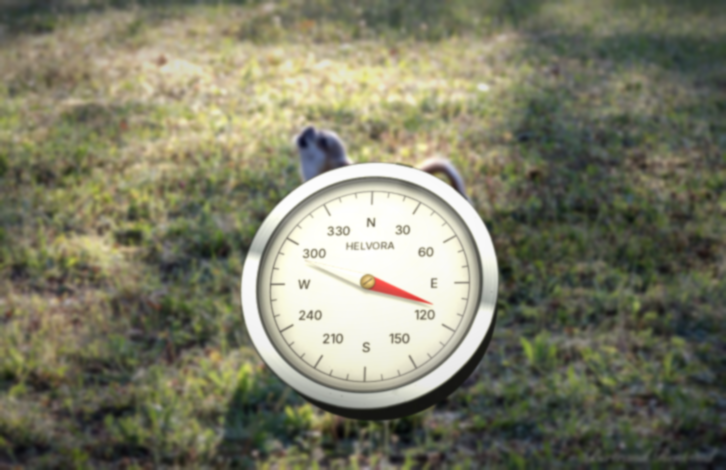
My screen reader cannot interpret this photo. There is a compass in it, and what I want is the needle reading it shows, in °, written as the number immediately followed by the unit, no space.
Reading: 110°
